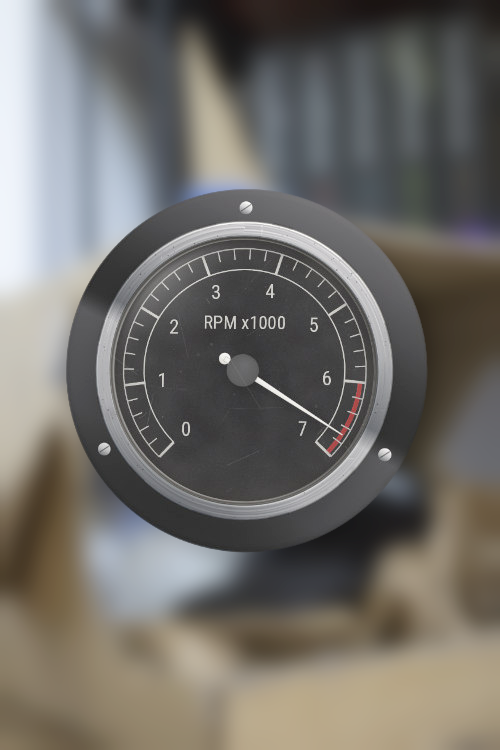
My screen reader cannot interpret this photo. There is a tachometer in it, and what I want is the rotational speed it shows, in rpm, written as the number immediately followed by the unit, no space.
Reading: 6700rpm
